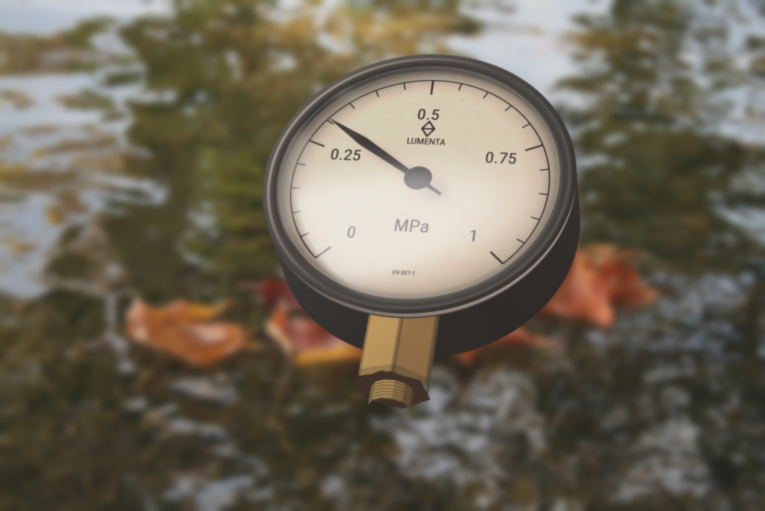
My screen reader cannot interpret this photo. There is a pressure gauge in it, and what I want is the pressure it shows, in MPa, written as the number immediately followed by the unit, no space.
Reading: 0.3MPa
